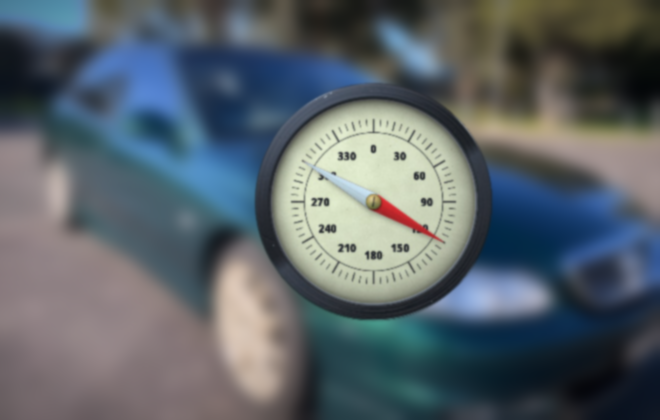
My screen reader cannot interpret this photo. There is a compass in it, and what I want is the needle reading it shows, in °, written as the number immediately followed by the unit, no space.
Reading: 120°
